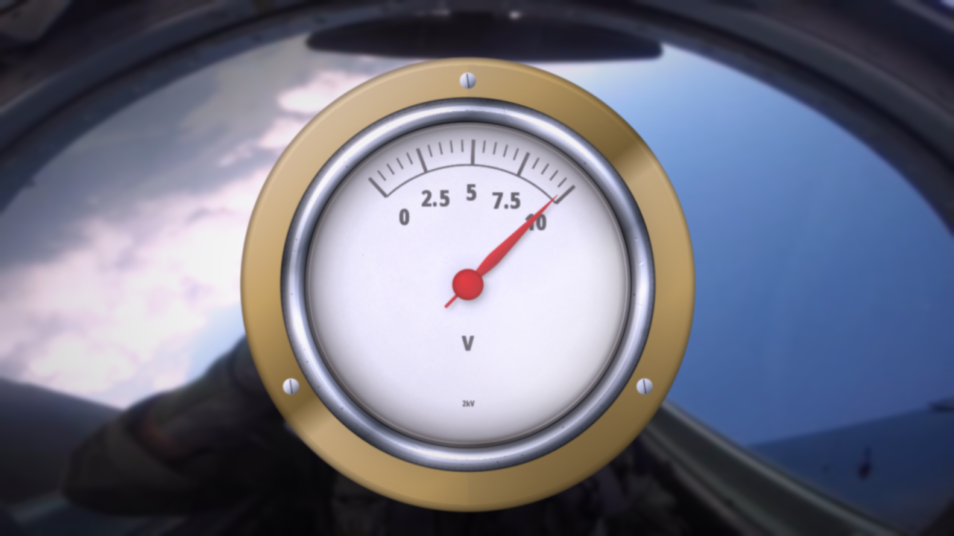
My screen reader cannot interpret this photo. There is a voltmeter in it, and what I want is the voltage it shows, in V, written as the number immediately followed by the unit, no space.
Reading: 9.75V
